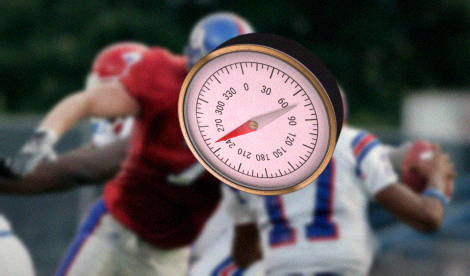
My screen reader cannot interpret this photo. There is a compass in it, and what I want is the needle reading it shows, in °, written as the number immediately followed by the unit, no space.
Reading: 250°
